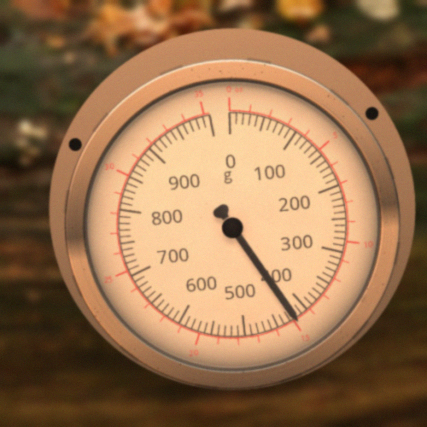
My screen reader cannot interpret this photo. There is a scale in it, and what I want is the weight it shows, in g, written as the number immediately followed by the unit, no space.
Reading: 420g
